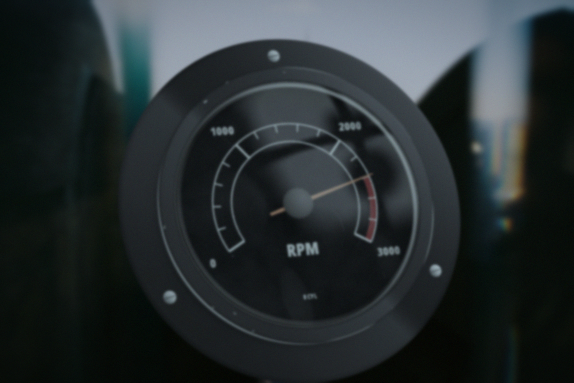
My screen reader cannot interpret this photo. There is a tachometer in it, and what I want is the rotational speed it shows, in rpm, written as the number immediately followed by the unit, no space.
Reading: 2400rpm
